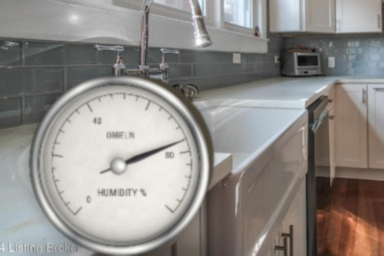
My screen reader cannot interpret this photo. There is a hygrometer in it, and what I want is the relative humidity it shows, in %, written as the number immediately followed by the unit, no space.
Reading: 76%
